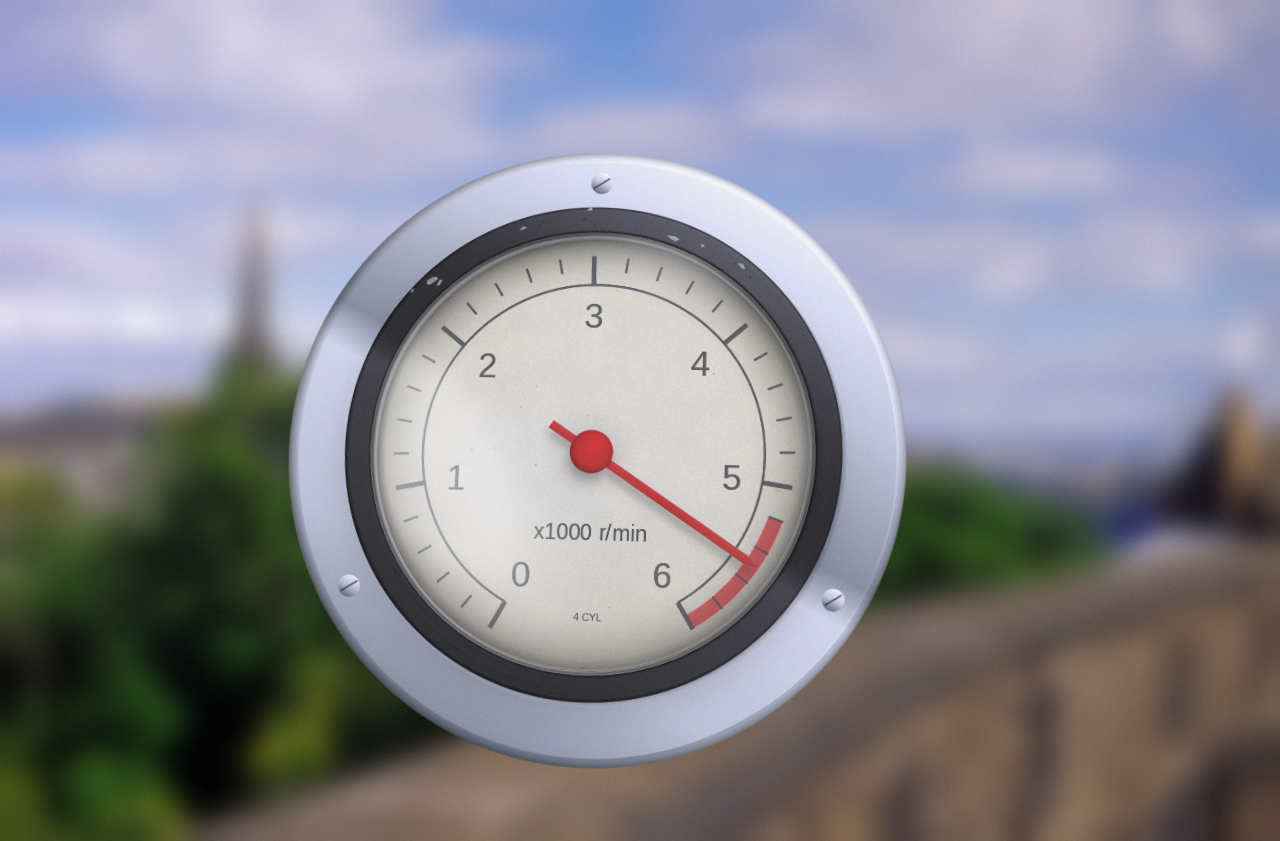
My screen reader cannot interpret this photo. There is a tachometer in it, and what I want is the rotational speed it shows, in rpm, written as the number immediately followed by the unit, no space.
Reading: 5500rpm
